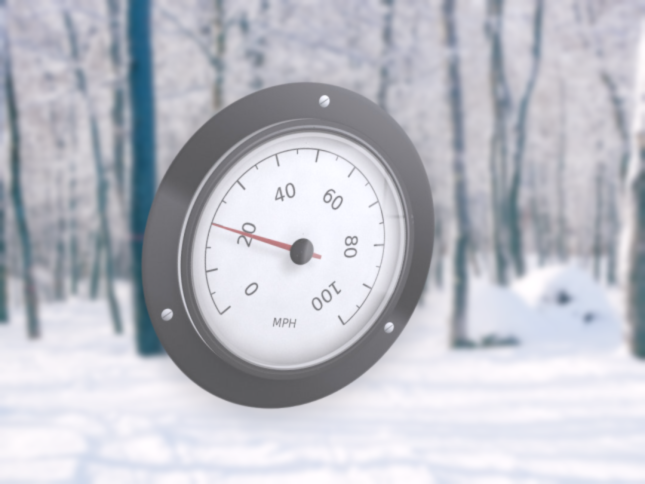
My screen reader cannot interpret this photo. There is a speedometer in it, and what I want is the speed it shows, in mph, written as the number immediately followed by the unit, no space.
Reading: 20mph
